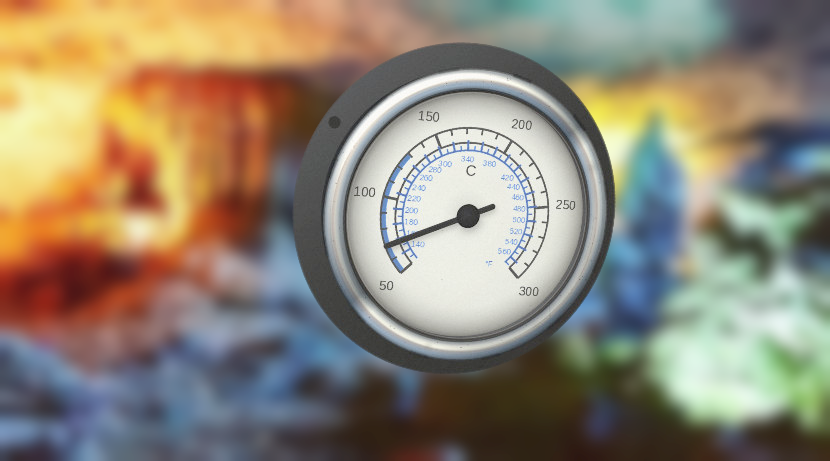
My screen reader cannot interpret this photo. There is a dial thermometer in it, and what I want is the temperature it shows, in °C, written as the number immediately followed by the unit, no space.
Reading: 70°C
